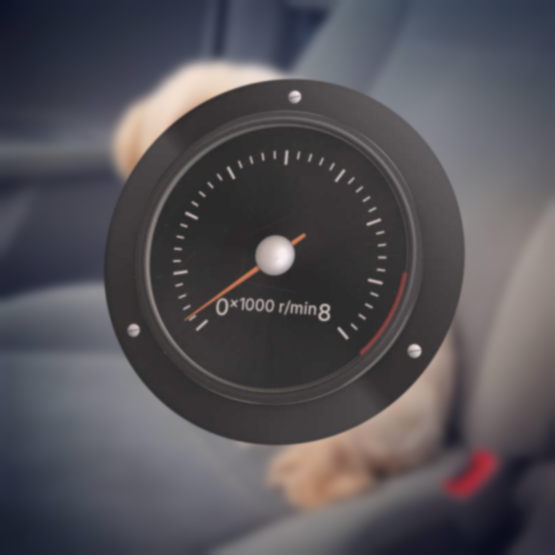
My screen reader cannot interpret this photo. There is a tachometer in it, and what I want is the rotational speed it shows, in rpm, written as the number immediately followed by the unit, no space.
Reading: 200rpm
